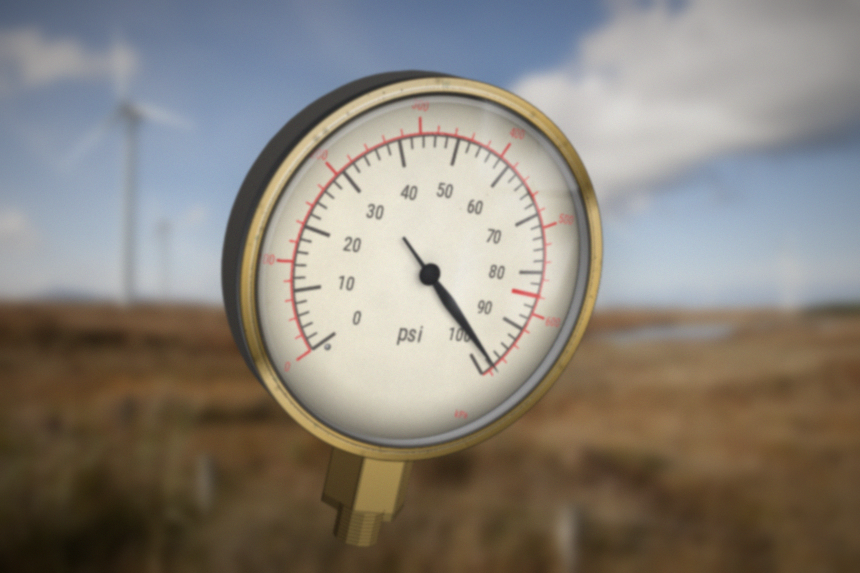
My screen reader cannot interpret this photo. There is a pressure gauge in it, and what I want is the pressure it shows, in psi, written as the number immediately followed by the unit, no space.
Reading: 98psi
